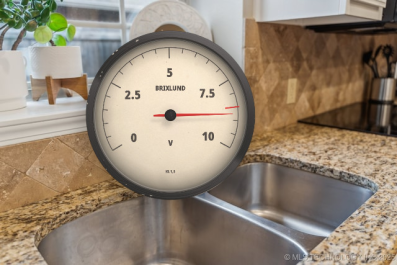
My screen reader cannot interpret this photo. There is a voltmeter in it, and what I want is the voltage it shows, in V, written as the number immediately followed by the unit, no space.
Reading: 8.75V
